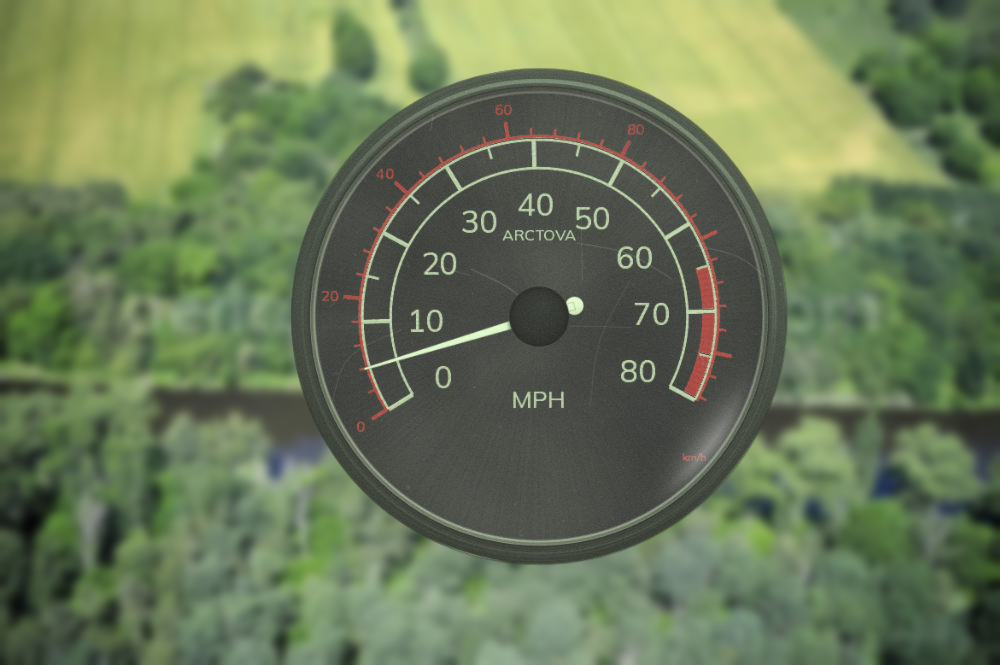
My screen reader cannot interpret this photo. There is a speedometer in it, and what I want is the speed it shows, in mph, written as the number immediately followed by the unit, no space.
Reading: 5mph
